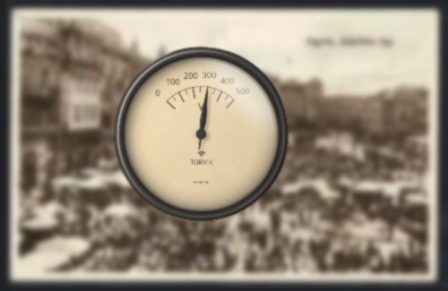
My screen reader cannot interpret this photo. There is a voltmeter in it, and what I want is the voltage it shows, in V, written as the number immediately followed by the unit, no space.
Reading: 300V
